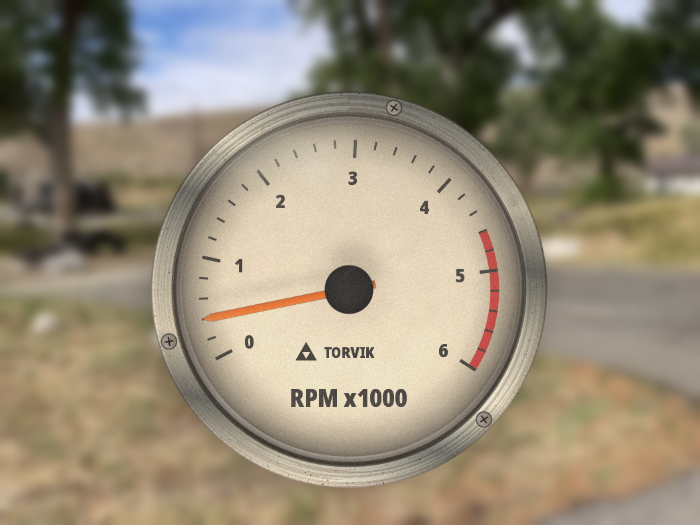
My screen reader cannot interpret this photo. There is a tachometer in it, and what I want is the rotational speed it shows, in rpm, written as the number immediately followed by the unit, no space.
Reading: 400rpm
